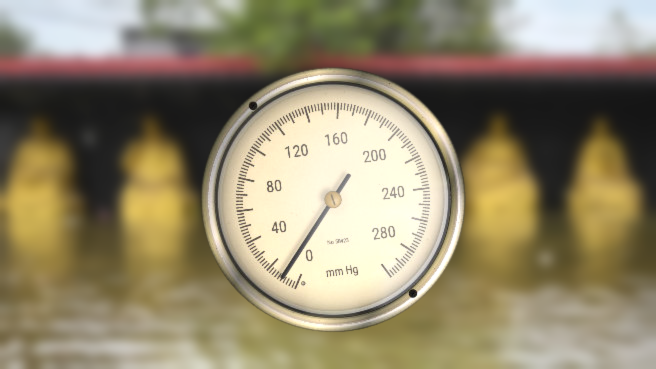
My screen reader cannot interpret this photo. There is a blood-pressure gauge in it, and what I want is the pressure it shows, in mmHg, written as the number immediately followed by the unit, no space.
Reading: 10mmHg
